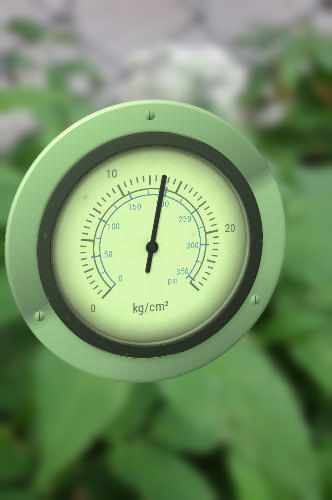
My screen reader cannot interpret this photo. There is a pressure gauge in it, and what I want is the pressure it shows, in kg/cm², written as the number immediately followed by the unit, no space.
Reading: 13.5kg/cm²
